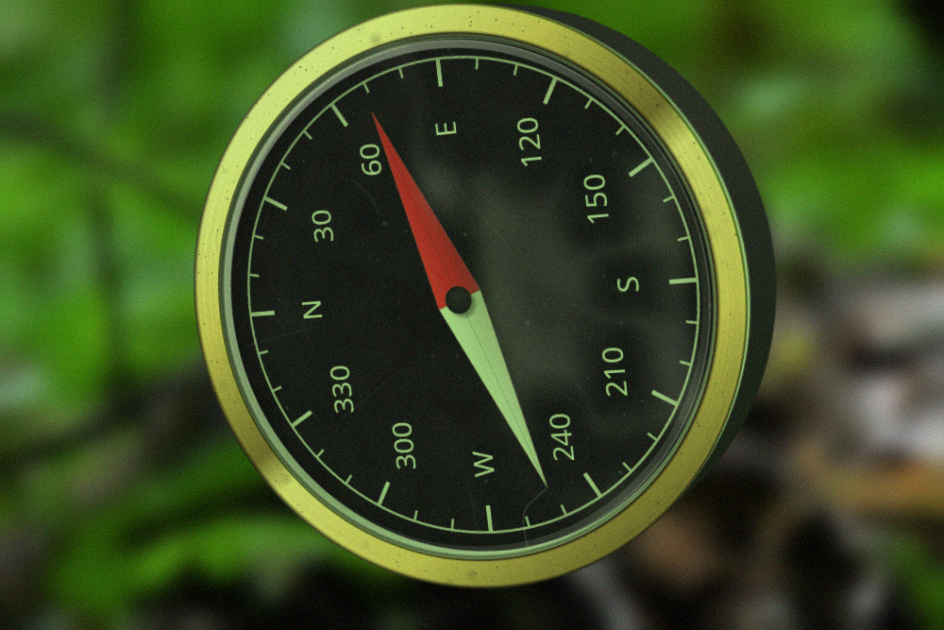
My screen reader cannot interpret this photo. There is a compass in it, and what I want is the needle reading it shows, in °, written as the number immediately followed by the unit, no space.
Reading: 70°
